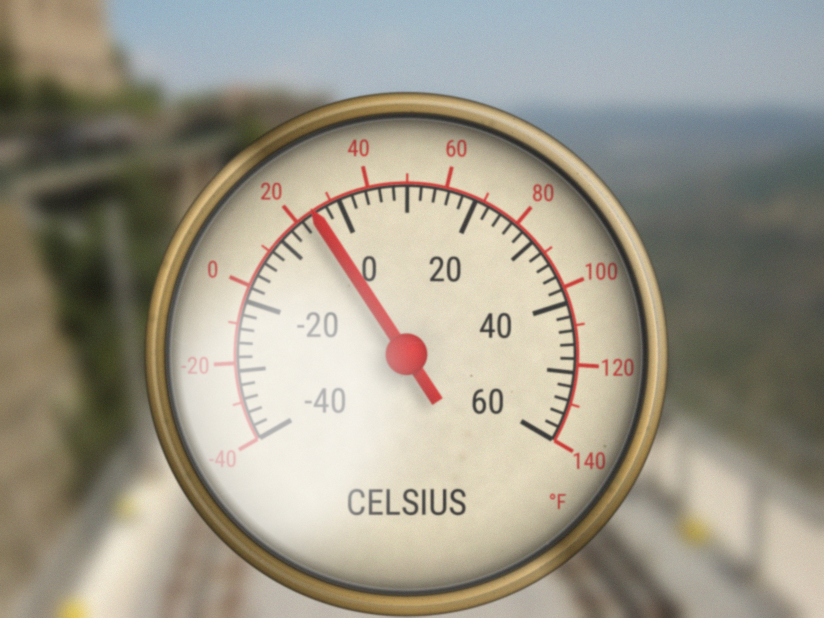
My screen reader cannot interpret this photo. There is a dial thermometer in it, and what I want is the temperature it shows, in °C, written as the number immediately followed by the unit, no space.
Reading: -4°C
